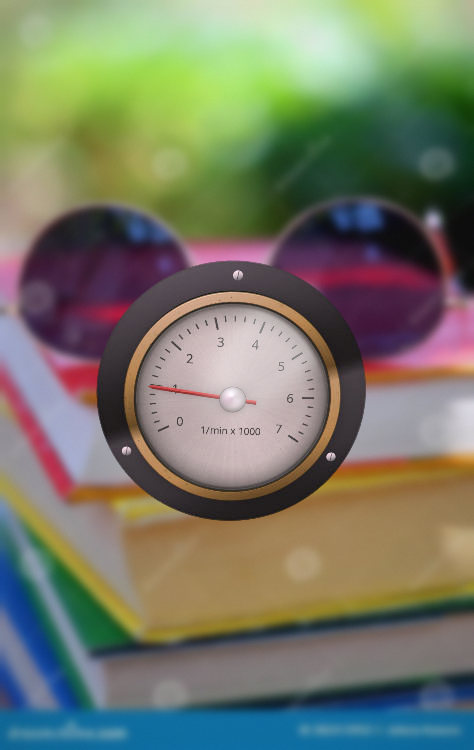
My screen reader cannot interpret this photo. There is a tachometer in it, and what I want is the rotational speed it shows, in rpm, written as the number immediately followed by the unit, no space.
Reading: 1000rpm
